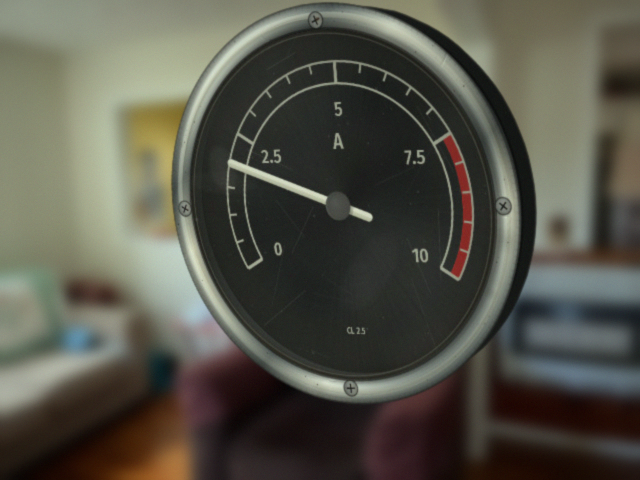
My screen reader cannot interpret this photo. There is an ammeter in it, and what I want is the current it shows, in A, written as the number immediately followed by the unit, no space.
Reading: 2A
